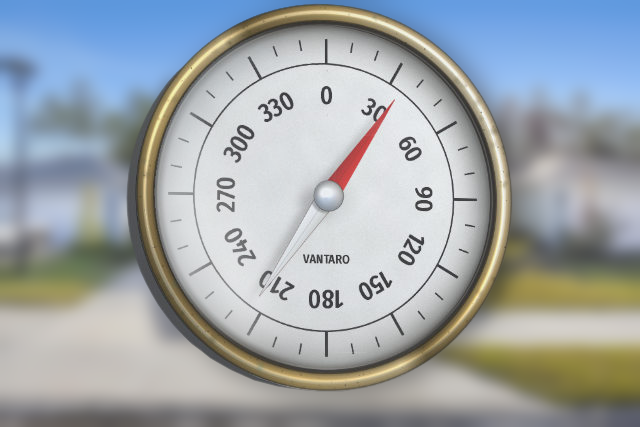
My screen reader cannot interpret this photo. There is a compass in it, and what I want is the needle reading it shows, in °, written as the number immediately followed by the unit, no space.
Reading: 35°
